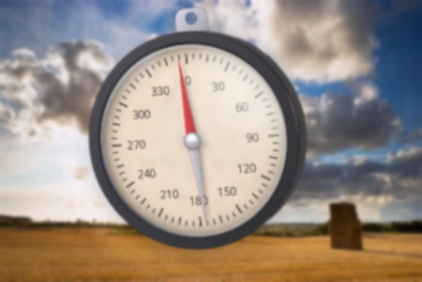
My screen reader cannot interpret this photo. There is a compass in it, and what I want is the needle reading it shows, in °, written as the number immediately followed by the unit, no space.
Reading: 355°
